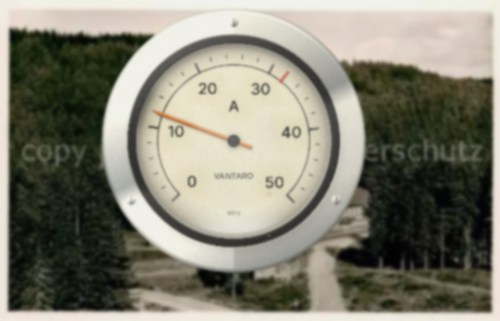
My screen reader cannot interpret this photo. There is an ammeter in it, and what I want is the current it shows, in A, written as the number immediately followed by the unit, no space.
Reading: 12A
